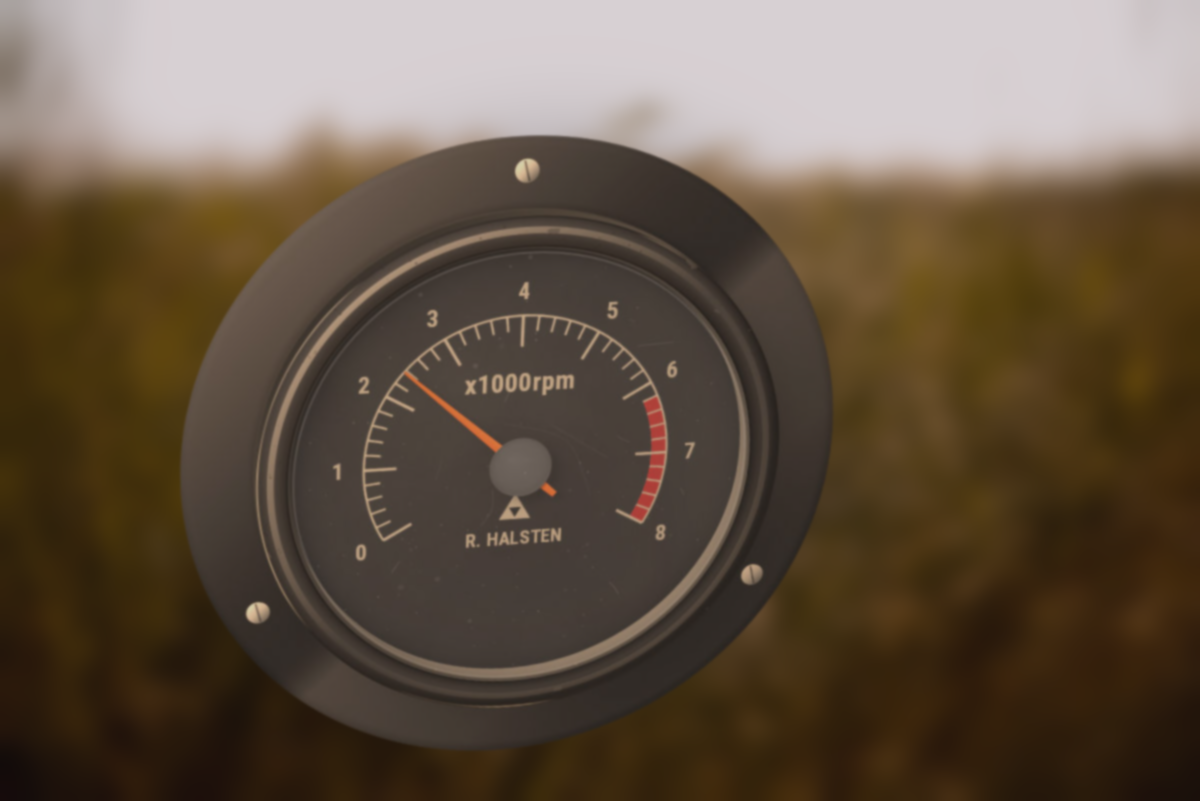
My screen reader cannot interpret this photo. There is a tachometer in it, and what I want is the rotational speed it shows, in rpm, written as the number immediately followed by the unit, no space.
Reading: 2400rpm
